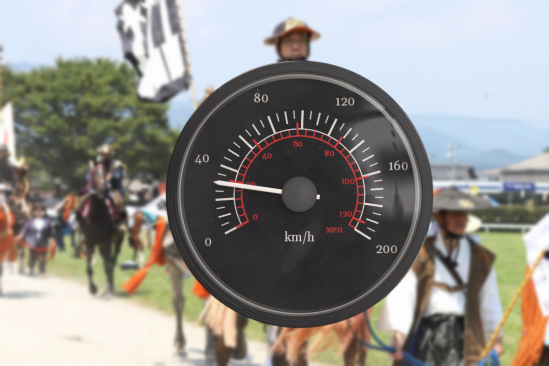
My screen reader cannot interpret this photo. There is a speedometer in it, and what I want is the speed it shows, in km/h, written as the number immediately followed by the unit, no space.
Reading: 30km/h
